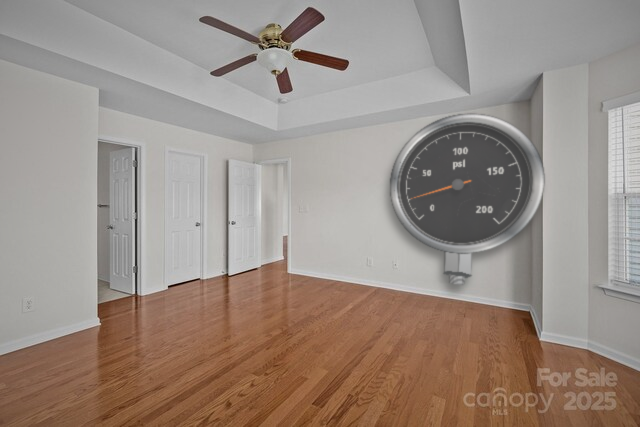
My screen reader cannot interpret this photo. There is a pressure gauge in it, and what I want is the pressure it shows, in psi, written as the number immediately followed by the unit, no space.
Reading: 20psi
